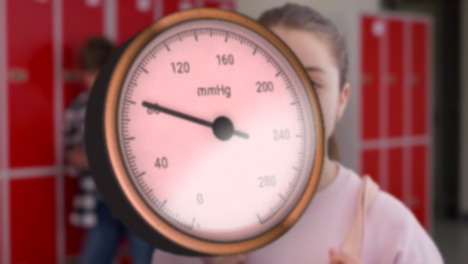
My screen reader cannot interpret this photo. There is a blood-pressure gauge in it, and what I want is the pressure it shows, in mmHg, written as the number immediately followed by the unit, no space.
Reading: 80mmHg
